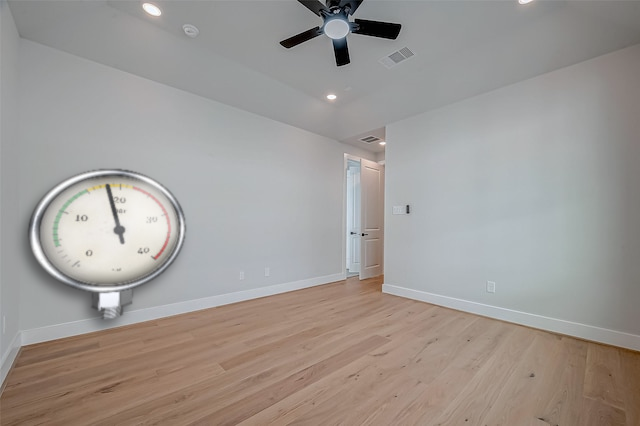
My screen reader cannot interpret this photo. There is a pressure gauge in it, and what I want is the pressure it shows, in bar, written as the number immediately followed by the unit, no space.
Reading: 18bar
